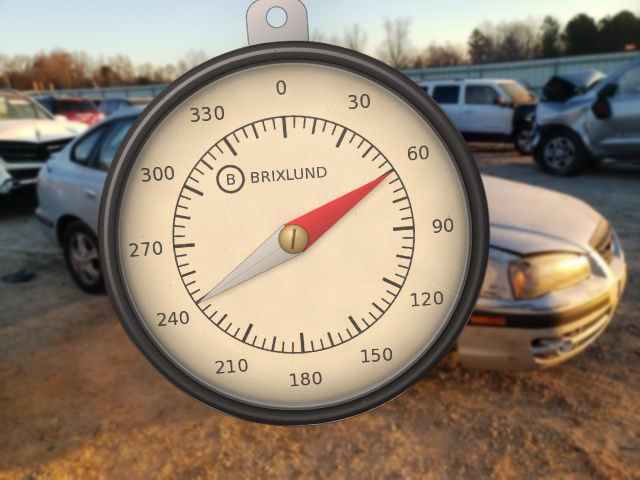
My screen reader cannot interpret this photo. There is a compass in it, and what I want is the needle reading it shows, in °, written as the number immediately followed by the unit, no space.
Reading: 60°
